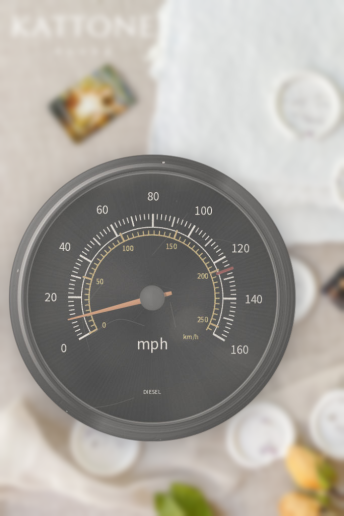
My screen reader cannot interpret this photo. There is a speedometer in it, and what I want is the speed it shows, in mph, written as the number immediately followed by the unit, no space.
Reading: 10mph
